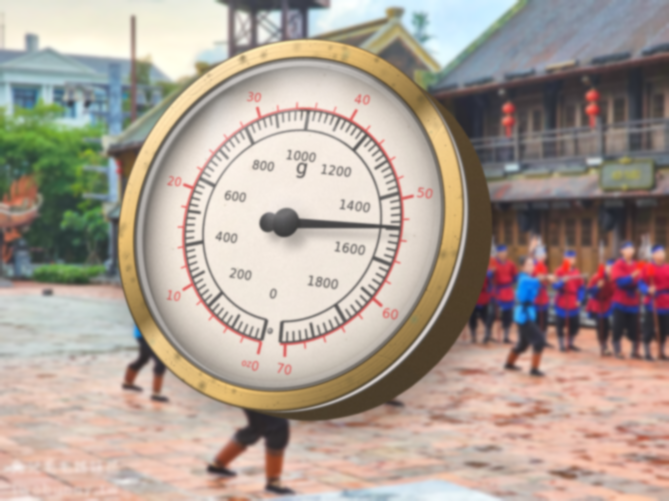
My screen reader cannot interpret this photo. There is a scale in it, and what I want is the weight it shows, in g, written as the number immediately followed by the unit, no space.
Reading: 1500g
